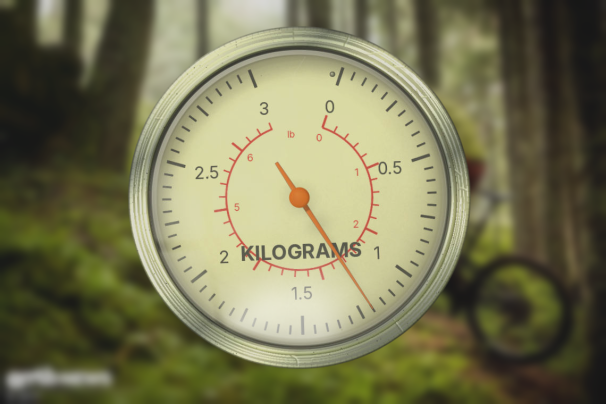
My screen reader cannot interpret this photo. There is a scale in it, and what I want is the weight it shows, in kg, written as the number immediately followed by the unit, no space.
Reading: 1.2kg
